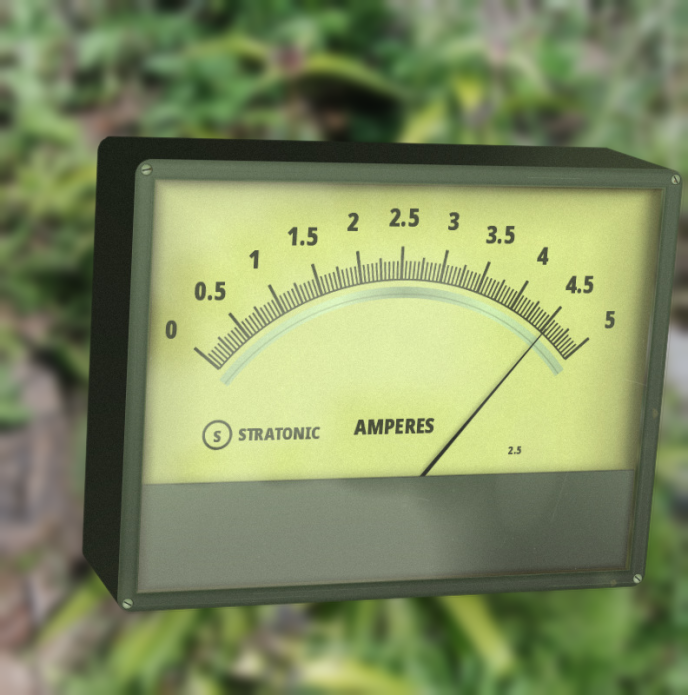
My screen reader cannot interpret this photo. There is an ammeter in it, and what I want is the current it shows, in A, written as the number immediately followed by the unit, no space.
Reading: 4.5A
